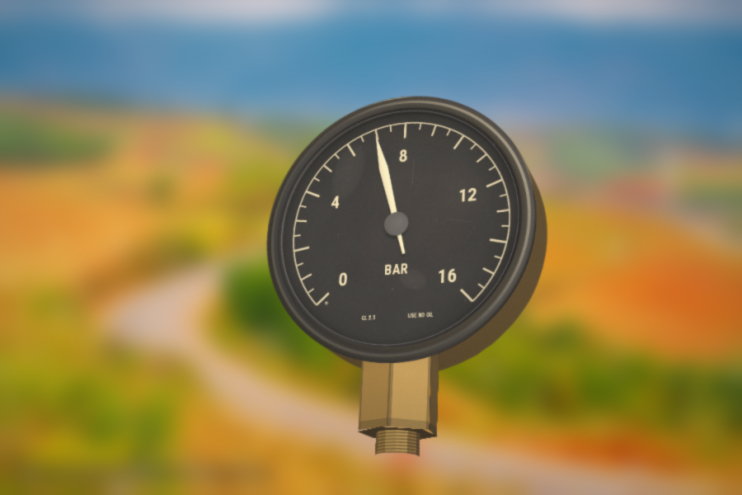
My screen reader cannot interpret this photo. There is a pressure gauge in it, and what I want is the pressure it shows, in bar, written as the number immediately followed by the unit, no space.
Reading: 7bar
